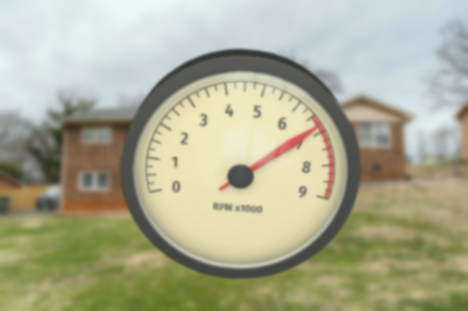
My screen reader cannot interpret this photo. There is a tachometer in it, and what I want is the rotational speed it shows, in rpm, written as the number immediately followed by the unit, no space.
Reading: 6750rpm
